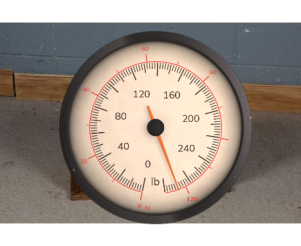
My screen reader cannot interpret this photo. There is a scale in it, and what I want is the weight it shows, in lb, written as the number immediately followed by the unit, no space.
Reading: 270lb
